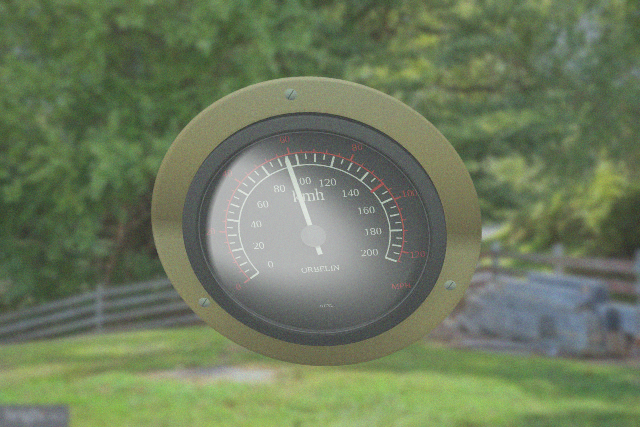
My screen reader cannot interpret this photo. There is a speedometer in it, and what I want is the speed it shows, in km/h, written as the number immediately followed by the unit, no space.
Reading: 95km/h
